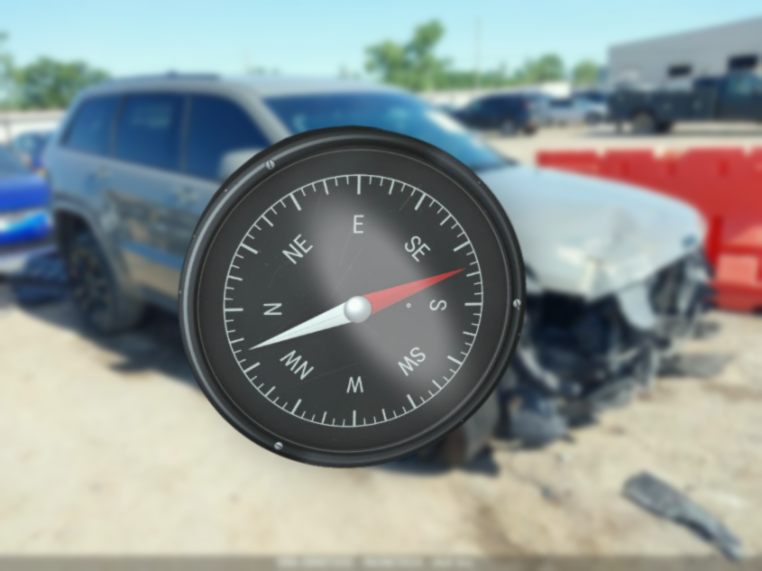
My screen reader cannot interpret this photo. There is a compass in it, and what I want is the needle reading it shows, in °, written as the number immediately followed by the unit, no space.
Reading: 160°
